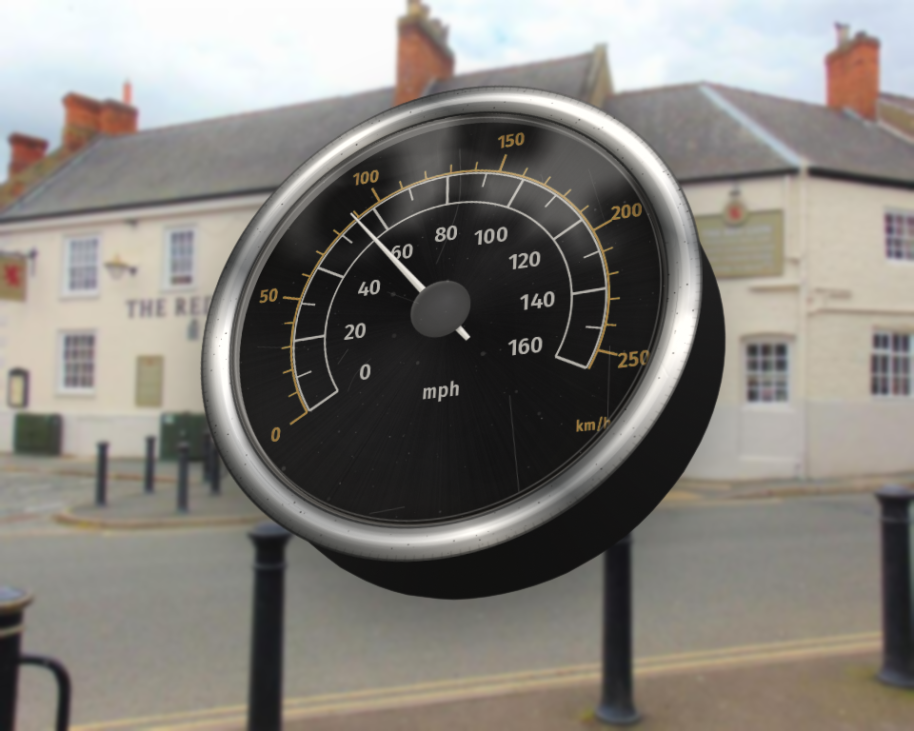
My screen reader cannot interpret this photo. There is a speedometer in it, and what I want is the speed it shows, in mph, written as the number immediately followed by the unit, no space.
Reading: 55mph
